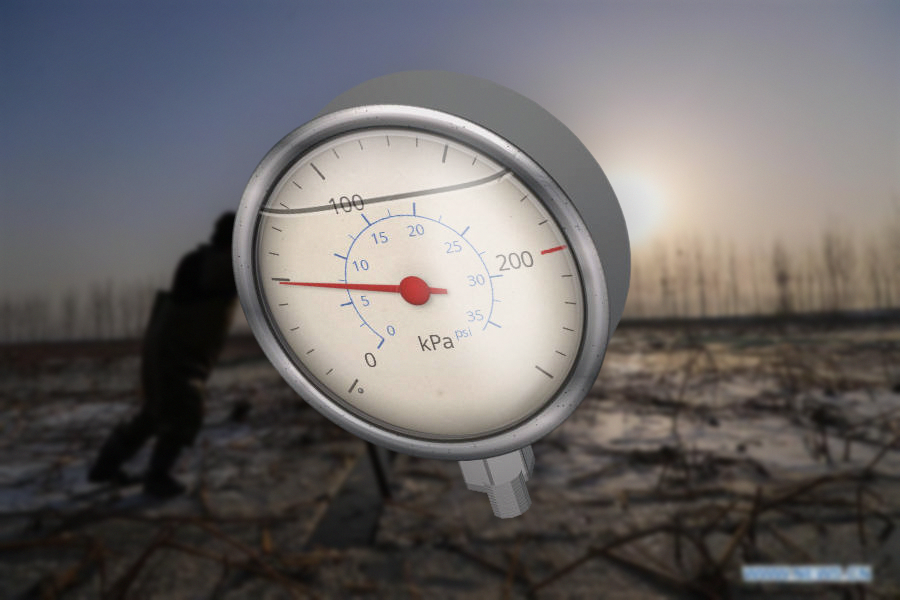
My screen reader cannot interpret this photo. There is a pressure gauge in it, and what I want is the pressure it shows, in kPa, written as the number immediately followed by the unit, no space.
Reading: 50kPa
